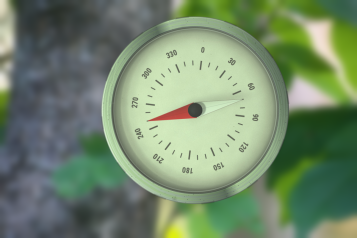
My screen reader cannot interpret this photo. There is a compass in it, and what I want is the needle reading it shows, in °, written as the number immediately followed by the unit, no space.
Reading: 250°
